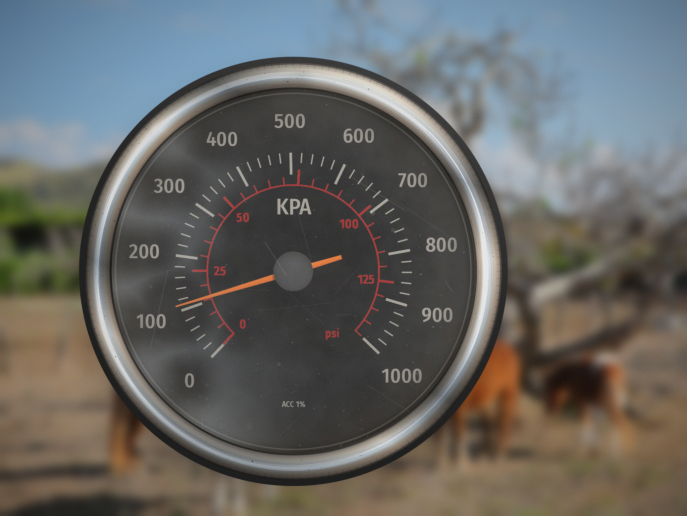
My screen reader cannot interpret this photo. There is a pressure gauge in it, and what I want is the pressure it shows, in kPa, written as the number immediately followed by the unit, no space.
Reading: 110kPa
